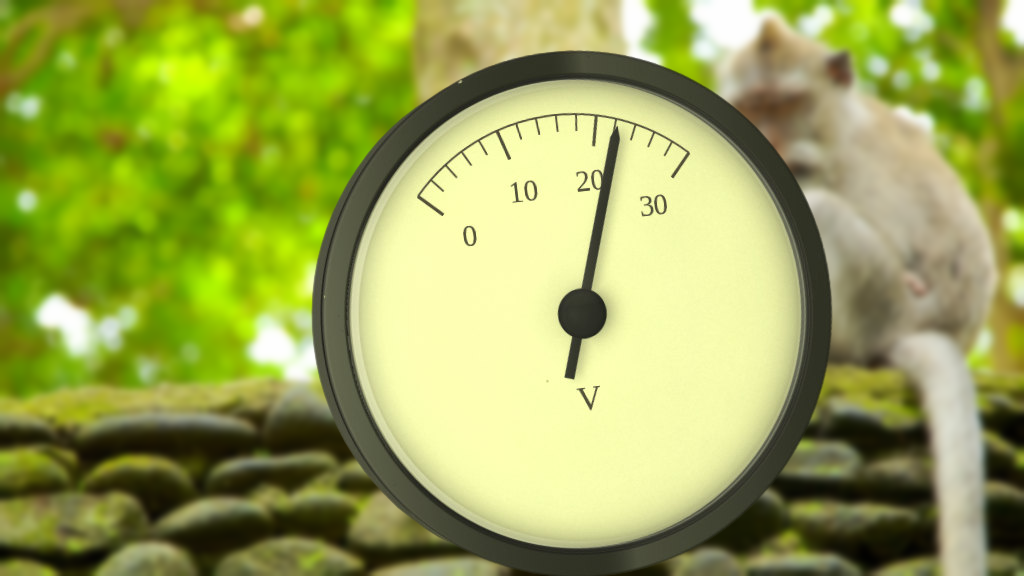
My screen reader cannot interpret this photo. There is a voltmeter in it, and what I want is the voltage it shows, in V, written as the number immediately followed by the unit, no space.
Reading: 22V
